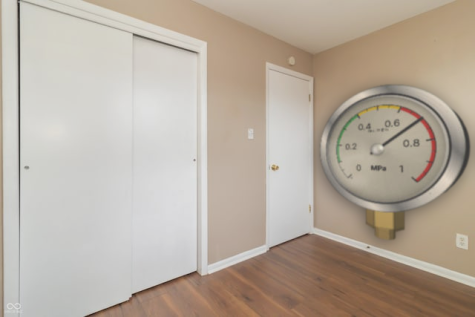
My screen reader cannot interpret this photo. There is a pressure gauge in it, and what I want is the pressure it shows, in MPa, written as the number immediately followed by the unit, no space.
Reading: 0.7MPa
